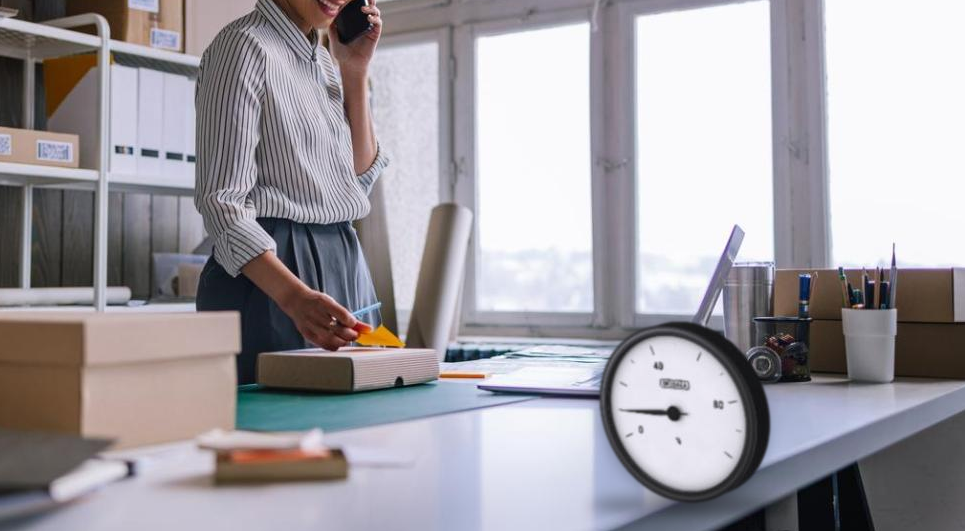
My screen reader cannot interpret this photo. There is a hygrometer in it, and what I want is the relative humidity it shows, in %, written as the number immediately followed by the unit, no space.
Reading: 10%
